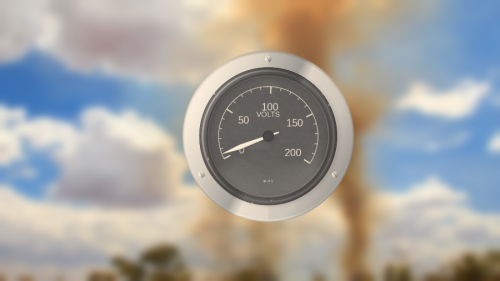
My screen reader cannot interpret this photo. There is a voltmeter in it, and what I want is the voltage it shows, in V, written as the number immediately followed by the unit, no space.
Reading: 5V
